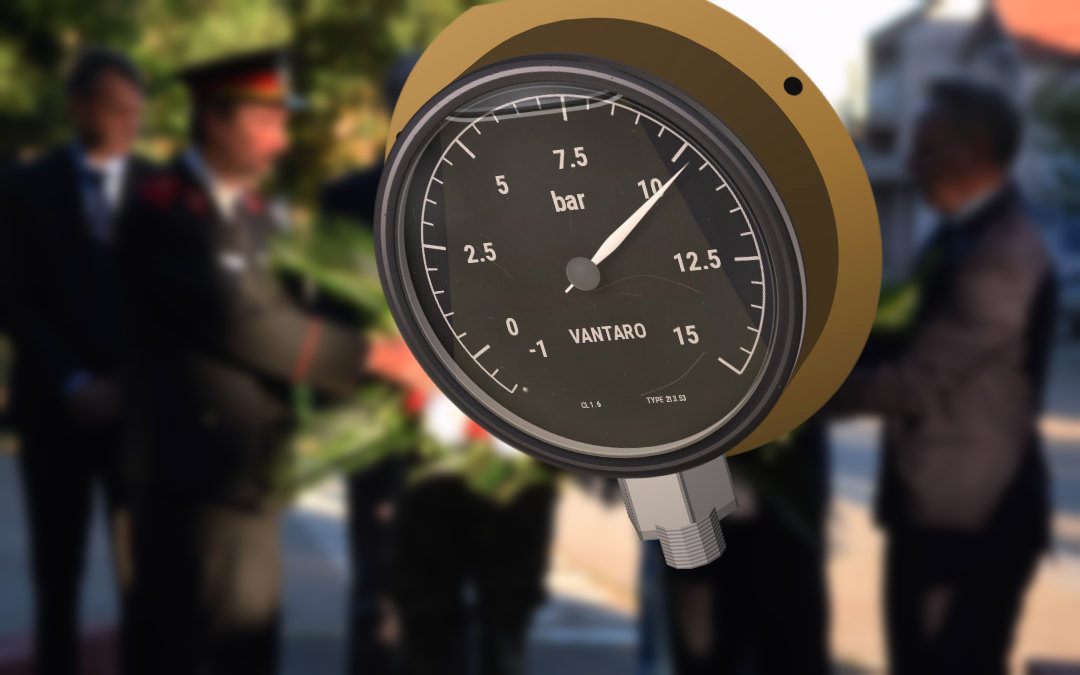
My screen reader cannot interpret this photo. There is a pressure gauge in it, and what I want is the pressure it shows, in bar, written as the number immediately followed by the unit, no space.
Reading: 10.25bar
